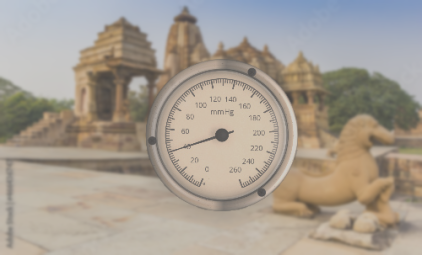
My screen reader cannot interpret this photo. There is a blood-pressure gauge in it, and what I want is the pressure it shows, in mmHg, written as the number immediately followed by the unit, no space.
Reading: 40mmHg
